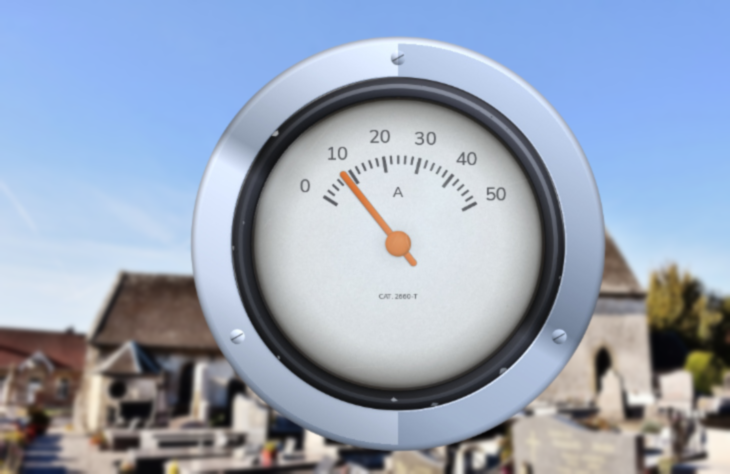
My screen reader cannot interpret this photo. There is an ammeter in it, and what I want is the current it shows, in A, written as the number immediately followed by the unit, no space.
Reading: 8A
